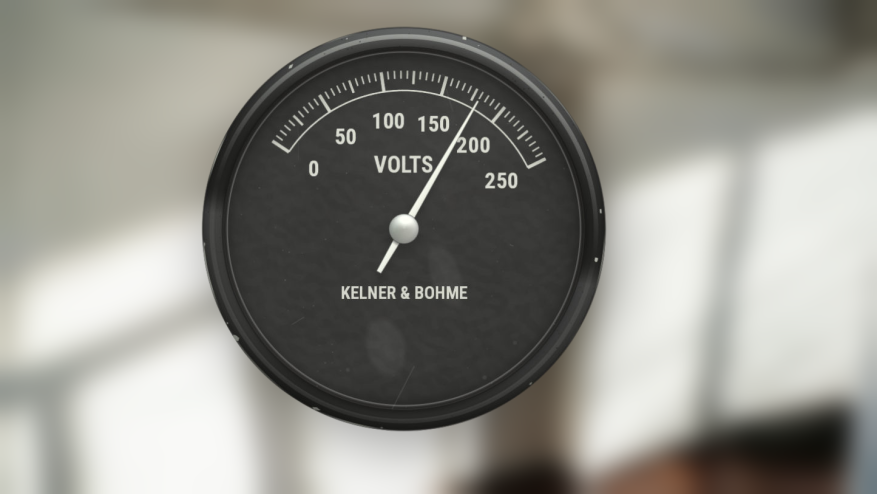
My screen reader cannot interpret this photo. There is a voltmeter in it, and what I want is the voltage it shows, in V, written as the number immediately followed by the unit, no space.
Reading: 180V
